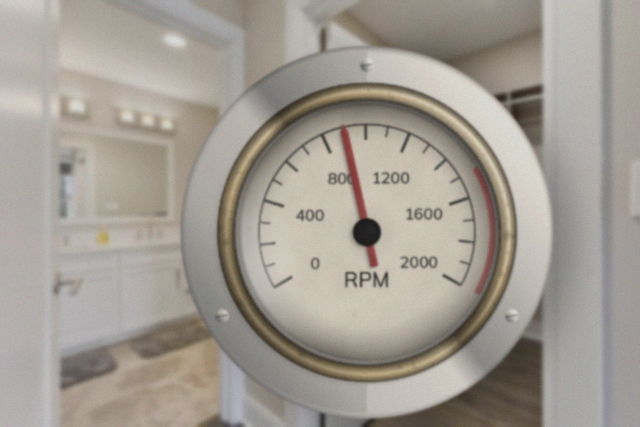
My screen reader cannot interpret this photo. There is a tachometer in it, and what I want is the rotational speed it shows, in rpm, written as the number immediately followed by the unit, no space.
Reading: 900rpm
